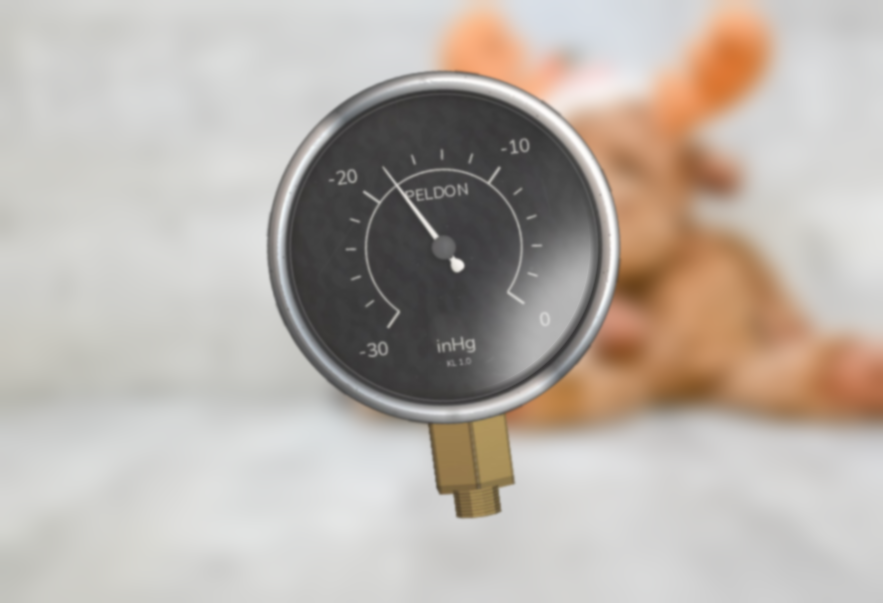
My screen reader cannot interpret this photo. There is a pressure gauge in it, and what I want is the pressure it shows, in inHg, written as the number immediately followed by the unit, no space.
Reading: -18inHg
